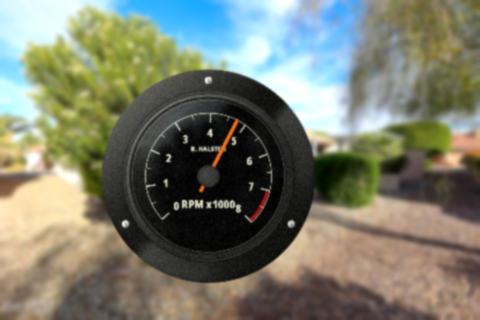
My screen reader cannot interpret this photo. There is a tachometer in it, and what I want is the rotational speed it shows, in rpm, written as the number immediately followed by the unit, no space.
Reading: 4750rpm
